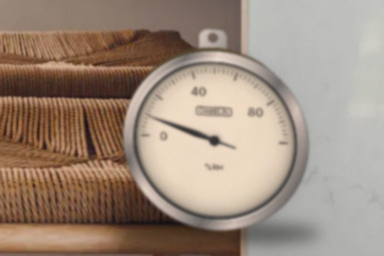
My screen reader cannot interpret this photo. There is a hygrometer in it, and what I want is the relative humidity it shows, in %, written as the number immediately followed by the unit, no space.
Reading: 10%
